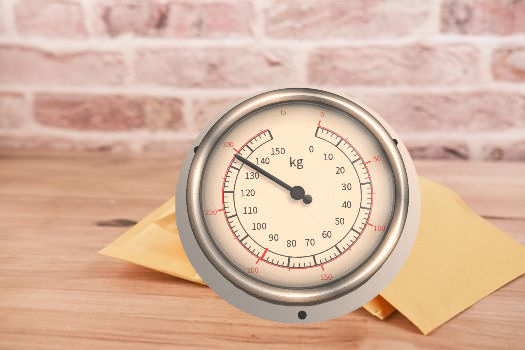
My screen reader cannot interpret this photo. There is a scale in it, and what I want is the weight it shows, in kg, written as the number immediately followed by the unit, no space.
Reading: 134kg
